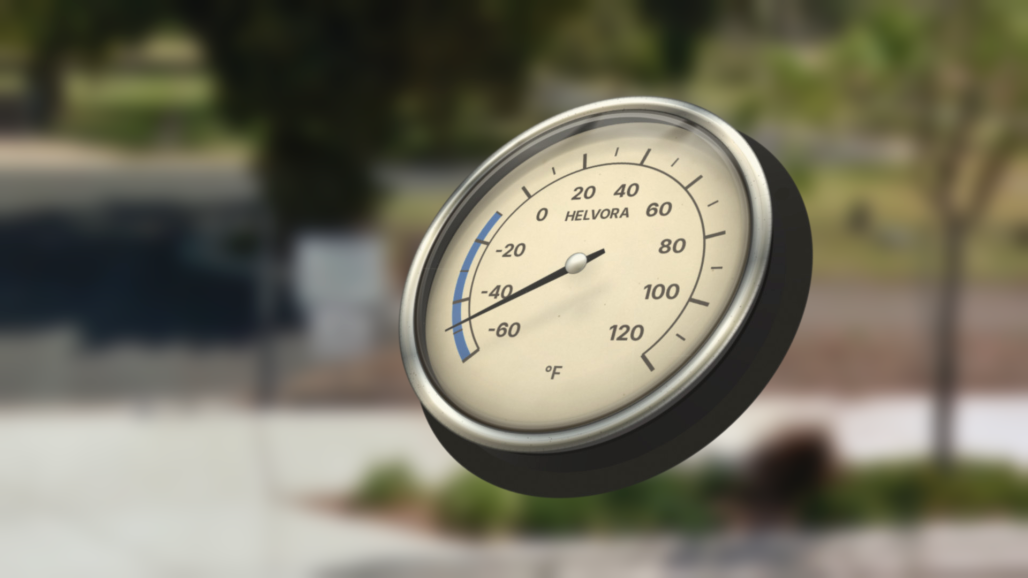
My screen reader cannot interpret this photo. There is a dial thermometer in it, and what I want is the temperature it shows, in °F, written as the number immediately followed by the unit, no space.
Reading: -50°F
